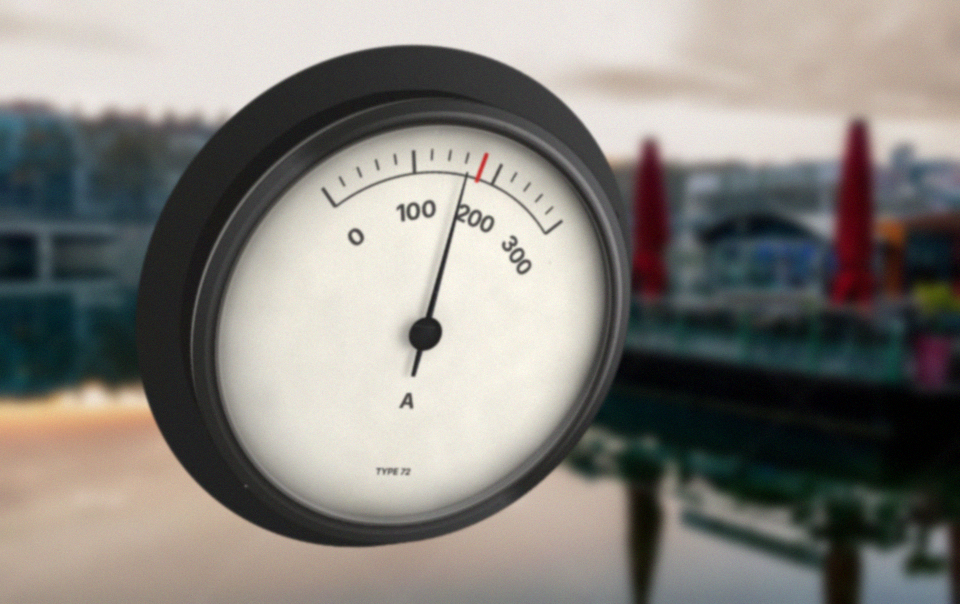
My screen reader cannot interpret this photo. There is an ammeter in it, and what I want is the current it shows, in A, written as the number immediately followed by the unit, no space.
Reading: 160A
